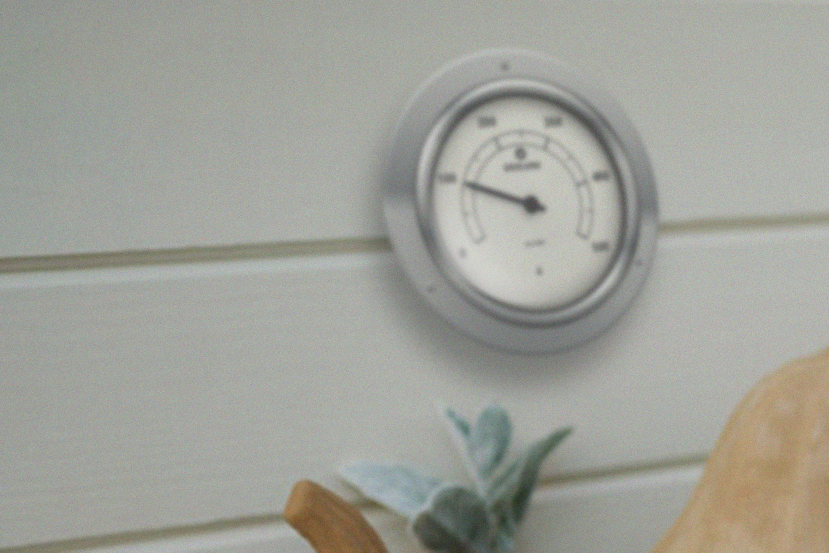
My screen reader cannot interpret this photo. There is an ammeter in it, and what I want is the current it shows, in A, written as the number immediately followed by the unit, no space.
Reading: 100A
